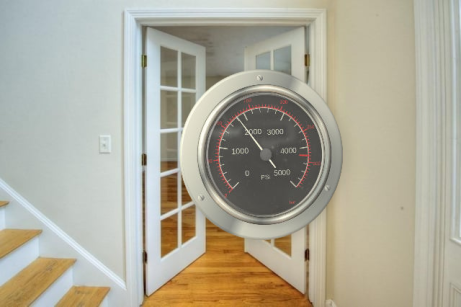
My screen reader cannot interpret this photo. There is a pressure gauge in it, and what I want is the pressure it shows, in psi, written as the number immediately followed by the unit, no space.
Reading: 1800psi
